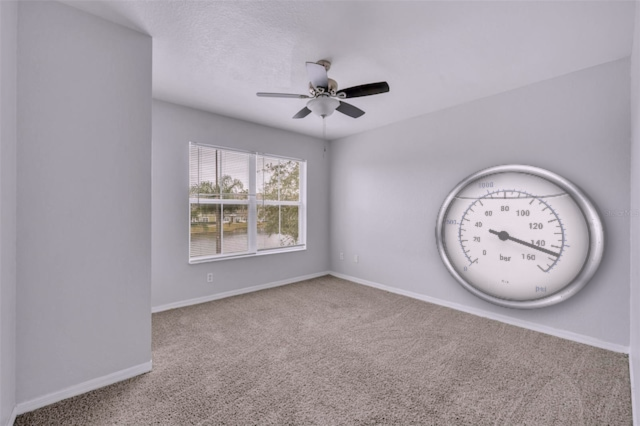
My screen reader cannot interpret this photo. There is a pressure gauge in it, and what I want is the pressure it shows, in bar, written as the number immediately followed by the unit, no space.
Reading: 145bar
